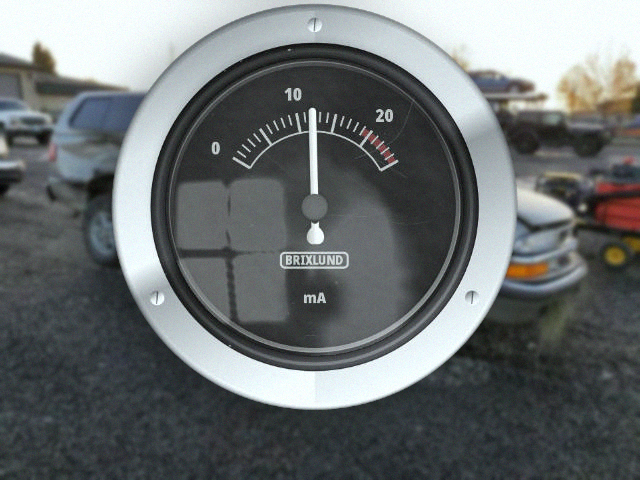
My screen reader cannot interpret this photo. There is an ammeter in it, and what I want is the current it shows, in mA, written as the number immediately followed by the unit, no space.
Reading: 12mA
